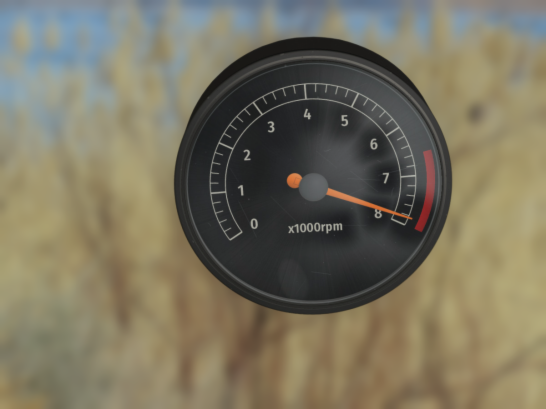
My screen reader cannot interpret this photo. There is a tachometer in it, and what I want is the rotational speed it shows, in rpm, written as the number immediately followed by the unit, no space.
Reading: 7800rpm
